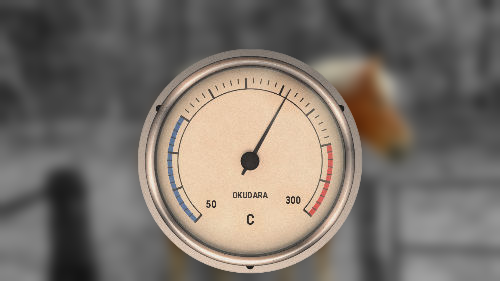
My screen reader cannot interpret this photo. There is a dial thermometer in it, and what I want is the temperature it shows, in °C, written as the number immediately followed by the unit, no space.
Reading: 205°C
